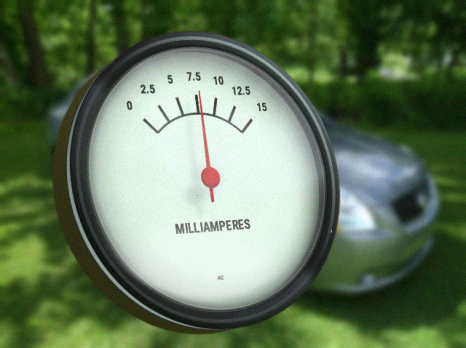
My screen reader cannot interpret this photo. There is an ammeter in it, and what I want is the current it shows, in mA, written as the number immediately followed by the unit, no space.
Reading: 7.5mA
